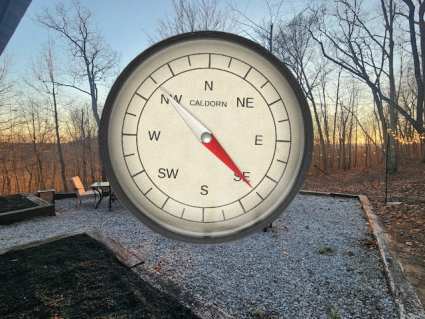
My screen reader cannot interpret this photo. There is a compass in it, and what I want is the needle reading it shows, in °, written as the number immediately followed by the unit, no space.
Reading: 135°
